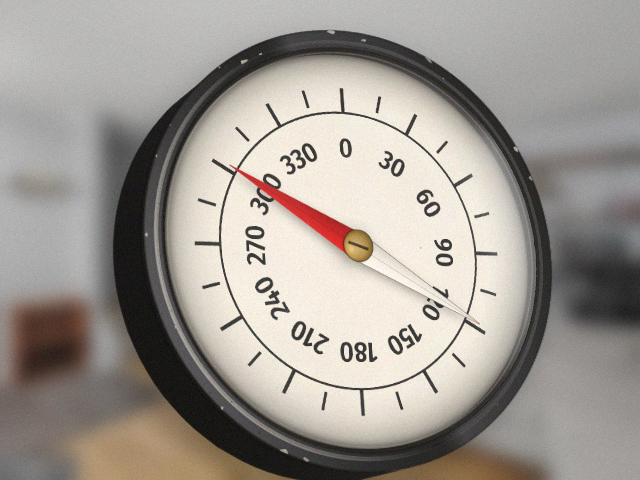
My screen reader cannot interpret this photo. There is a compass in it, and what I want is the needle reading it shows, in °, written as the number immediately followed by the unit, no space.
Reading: 300°
